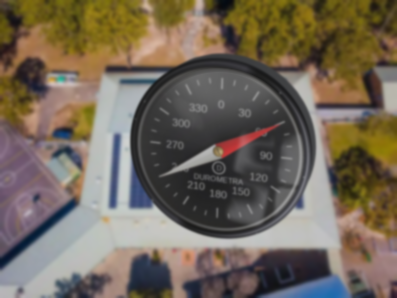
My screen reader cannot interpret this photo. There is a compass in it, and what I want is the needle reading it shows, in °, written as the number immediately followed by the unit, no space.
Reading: 60°
